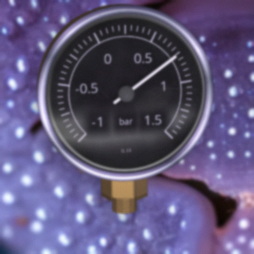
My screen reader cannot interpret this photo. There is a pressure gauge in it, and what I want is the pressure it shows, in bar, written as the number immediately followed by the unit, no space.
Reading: 0.75bar
